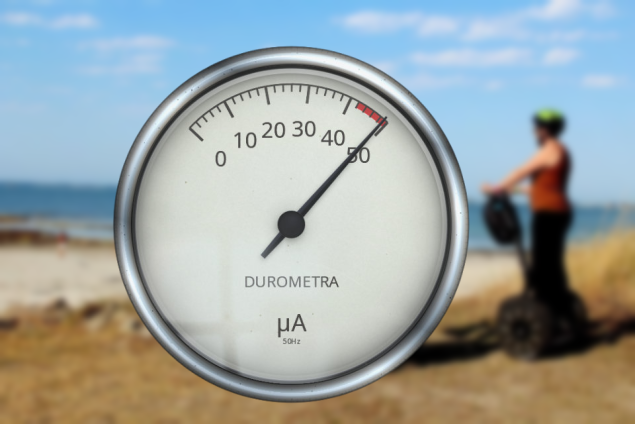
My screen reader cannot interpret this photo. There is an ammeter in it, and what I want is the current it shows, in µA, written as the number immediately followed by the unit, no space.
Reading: 49µA
